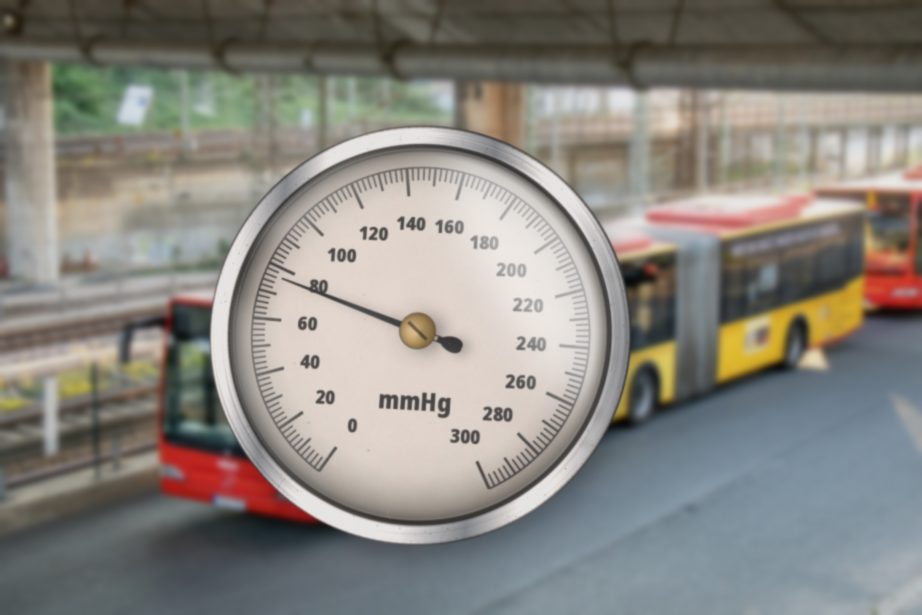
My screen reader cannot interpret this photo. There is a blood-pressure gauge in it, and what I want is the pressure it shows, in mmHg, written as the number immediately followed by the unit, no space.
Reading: 76mmHg
